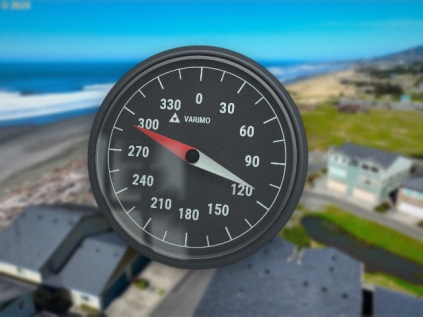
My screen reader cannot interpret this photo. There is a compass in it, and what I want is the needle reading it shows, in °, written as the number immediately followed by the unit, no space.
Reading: 292.5°
